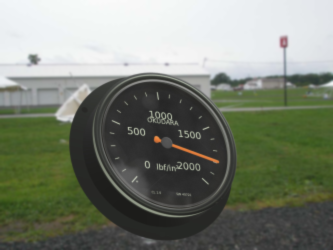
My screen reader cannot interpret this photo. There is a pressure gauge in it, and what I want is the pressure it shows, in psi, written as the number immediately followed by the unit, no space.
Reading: 1800psi
